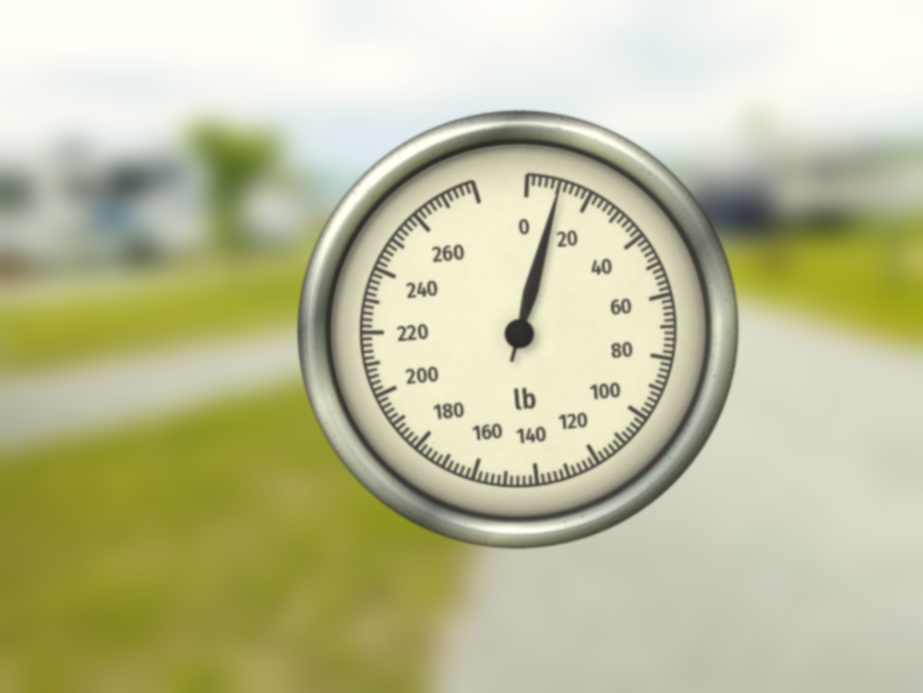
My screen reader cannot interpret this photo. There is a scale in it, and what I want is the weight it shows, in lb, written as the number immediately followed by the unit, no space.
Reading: 10lb
